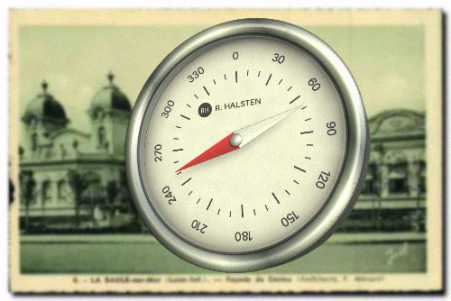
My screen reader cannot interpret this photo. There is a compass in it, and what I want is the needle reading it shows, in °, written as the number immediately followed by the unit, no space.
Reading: 250°
